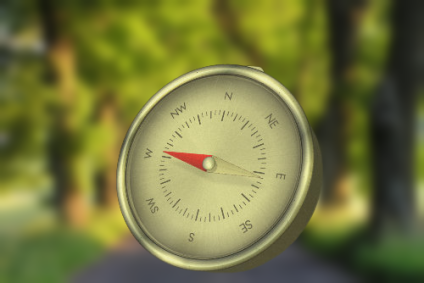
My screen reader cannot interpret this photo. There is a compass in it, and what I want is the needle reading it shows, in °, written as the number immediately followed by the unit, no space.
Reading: 275°
